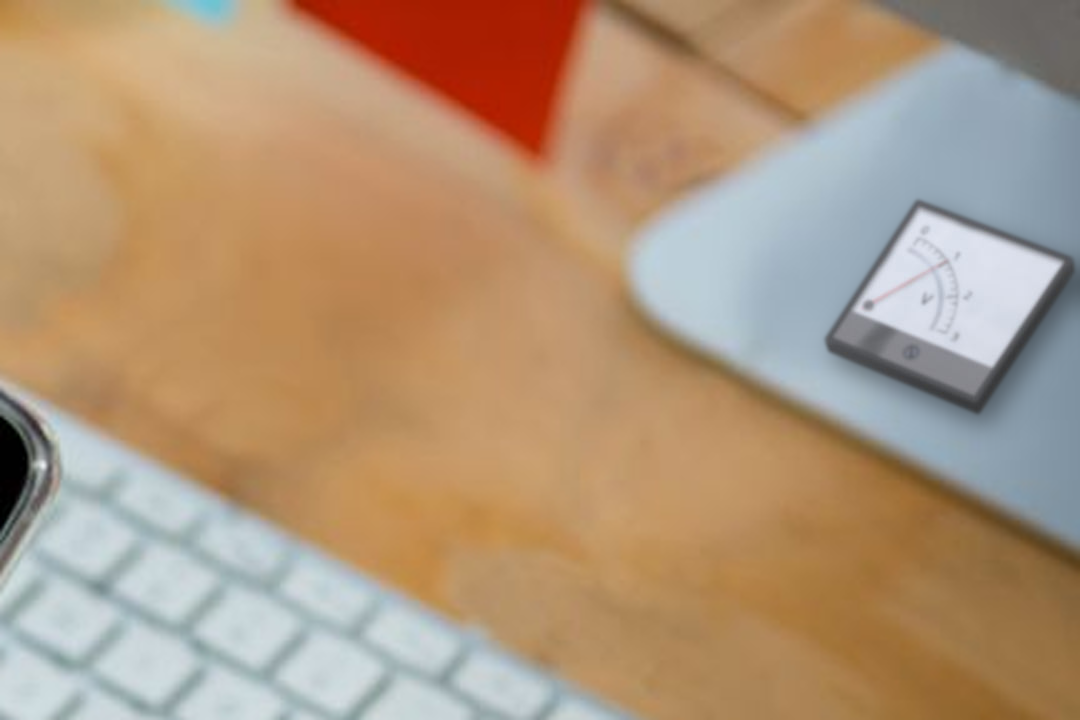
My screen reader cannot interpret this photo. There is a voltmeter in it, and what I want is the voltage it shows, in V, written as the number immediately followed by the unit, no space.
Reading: 1V
